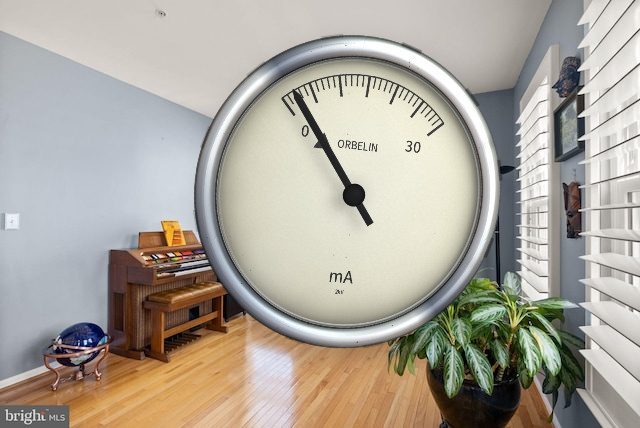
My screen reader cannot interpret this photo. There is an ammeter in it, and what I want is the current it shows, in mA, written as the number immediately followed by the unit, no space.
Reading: 2mA
